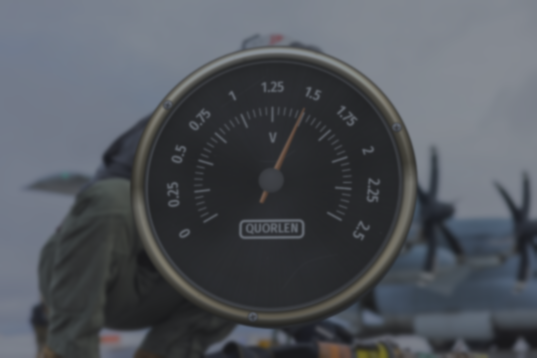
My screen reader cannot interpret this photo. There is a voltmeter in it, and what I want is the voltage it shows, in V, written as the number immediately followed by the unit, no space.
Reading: 1.5V
